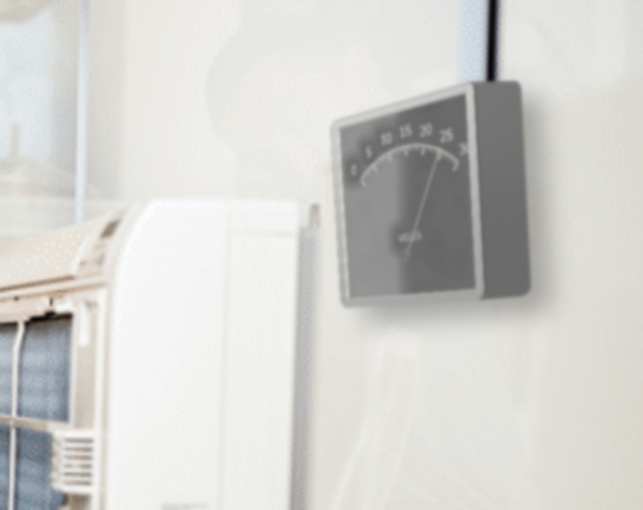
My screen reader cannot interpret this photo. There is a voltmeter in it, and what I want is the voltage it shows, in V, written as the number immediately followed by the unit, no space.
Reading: 25V
